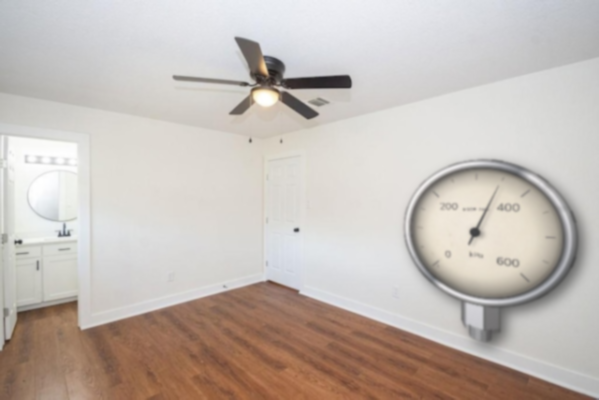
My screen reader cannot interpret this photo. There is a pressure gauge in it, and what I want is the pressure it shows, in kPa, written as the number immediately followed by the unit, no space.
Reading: 350kPa
